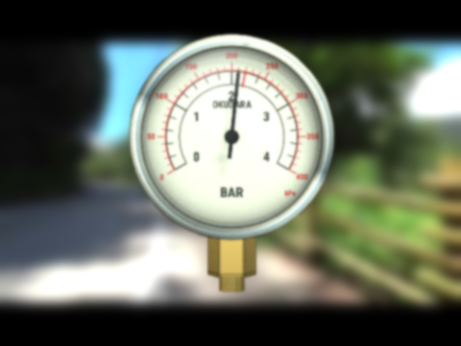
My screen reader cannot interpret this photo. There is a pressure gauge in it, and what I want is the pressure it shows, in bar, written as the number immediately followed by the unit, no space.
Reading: 2.1bar
